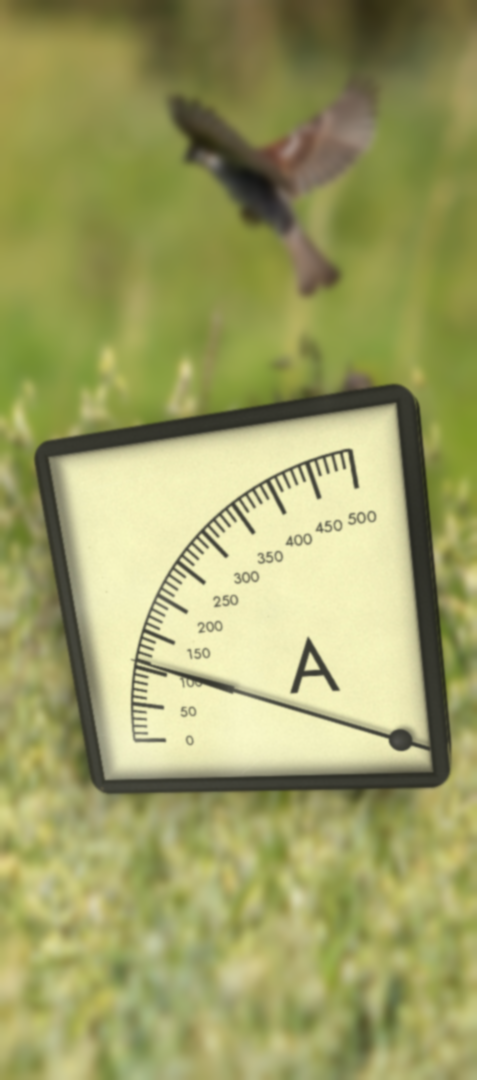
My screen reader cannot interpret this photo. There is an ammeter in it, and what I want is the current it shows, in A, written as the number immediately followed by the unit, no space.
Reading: 110A
